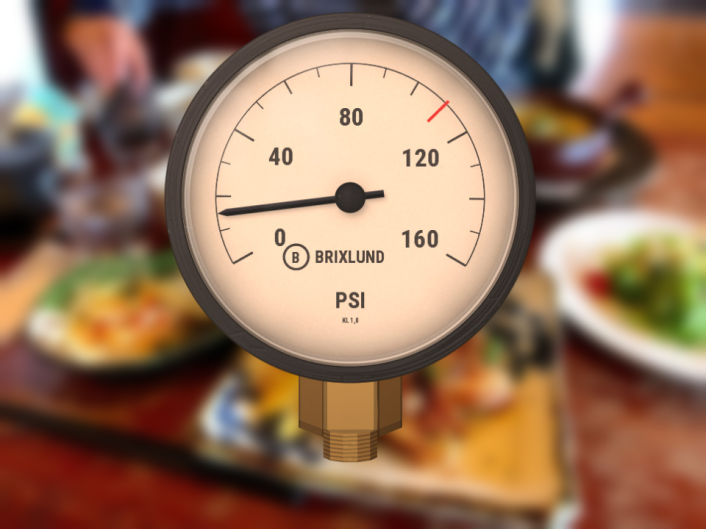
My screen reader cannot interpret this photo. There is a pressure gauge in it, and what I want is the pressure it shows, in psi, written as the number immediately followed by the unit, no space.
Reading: 15psi
